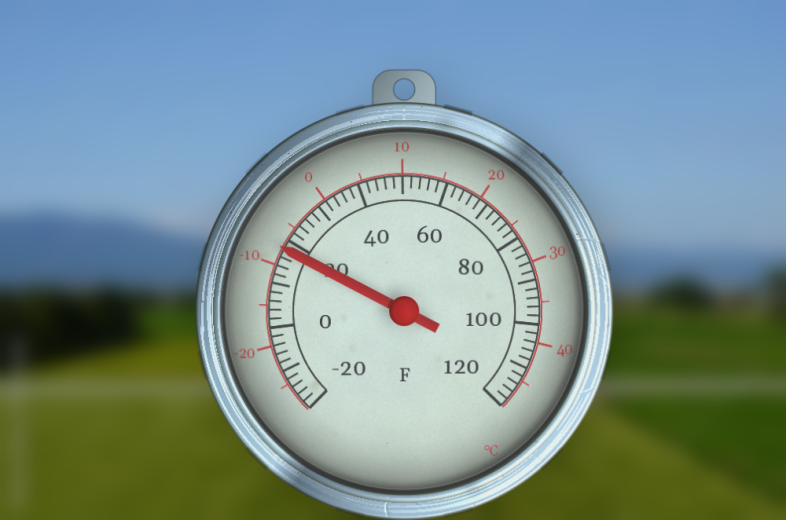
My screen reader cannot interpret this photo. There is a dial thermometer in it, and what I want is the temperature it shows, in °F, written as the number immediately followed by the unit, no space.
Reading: 18°F
